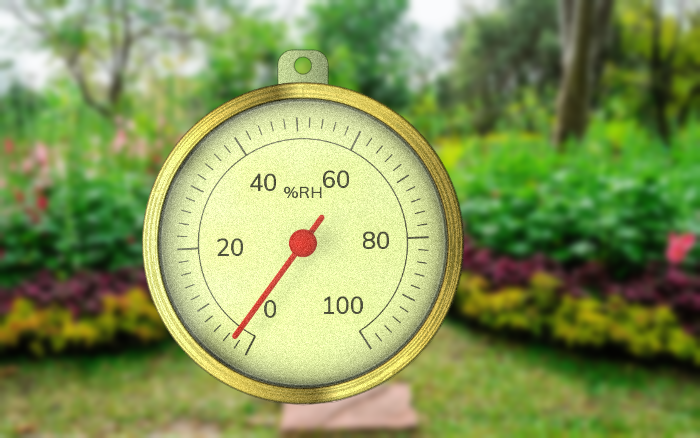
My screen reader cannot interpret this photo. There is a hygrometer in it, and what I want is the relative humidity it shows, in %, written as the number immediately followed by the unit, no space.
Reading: 3%
